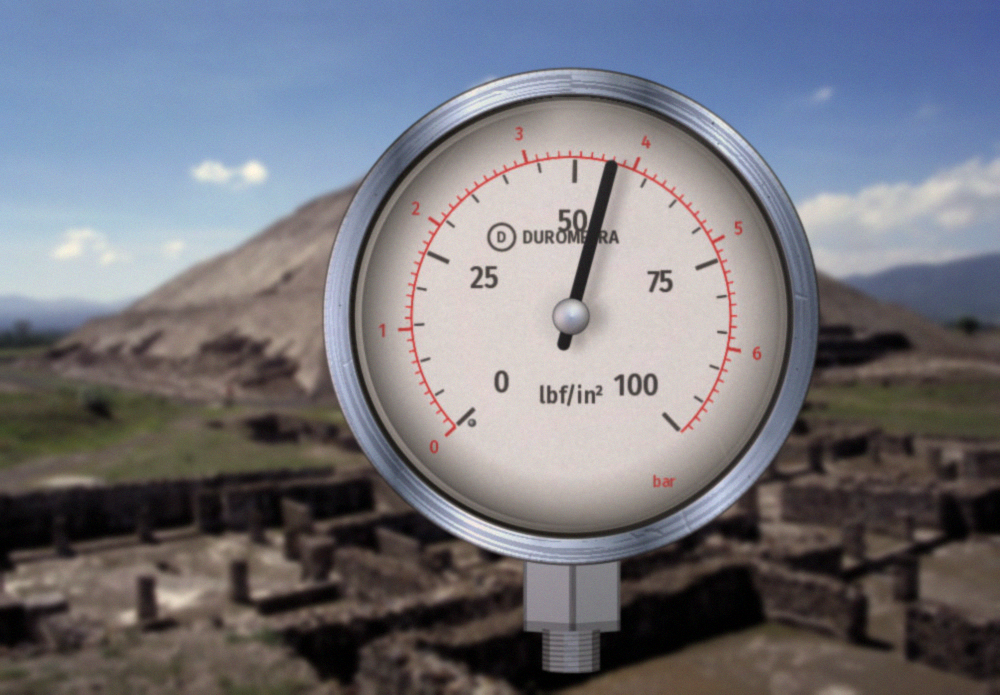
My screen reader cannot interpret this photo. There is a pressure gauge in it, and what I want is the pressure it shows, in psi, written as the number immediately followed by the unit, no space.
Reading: 55psi
